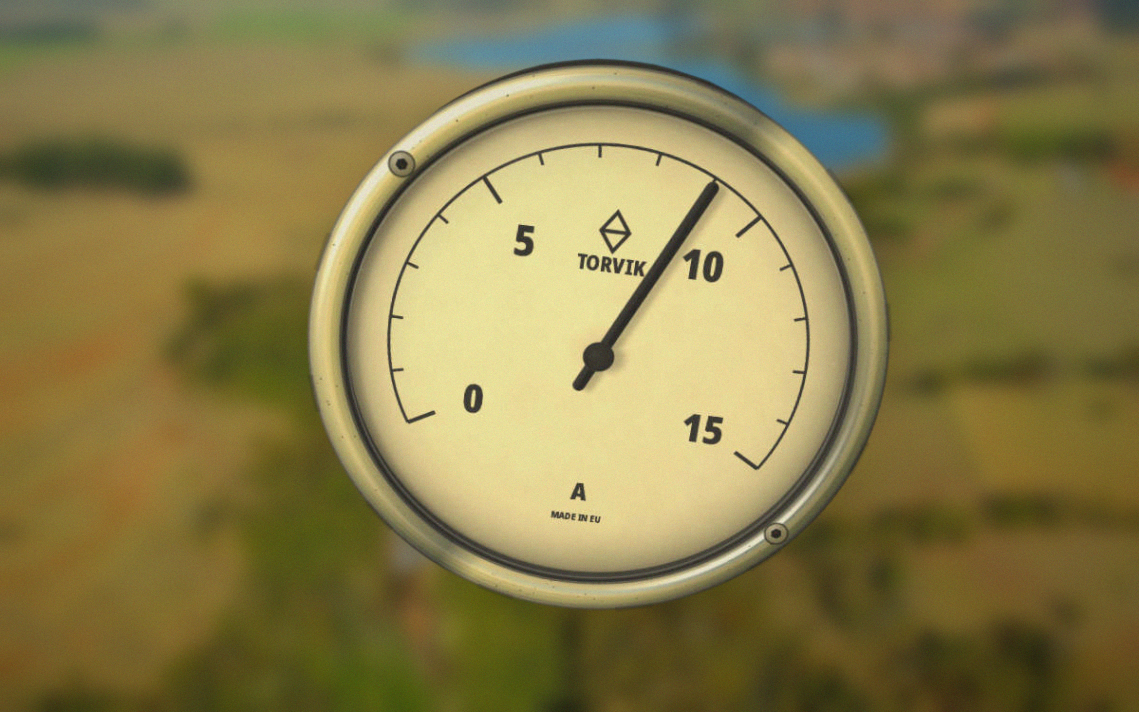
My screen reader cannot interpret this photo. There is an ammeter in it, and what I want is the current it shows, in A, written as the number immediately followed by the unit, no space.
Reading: 9A
